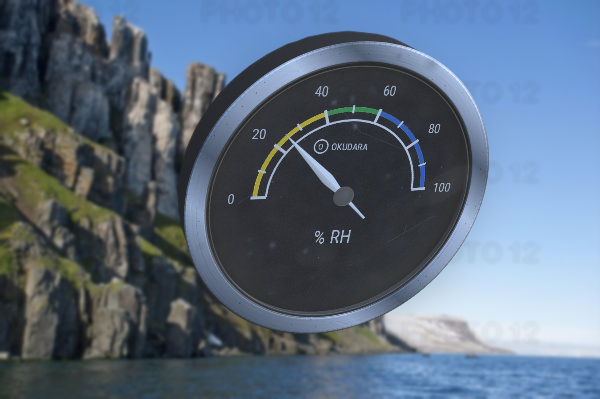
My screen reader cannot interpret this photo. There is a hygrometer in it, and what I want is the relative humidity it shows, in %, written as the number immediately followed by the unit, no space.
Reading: 25%
